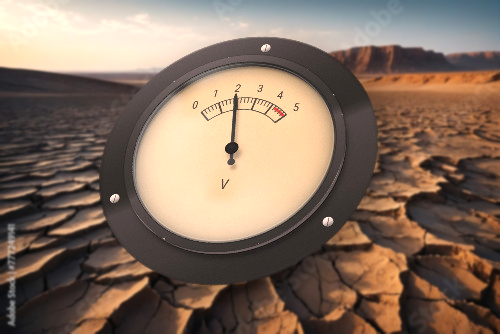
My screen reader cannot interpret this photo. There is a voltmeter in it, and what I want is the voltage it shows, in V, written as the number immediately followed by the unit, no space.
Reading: 2V
